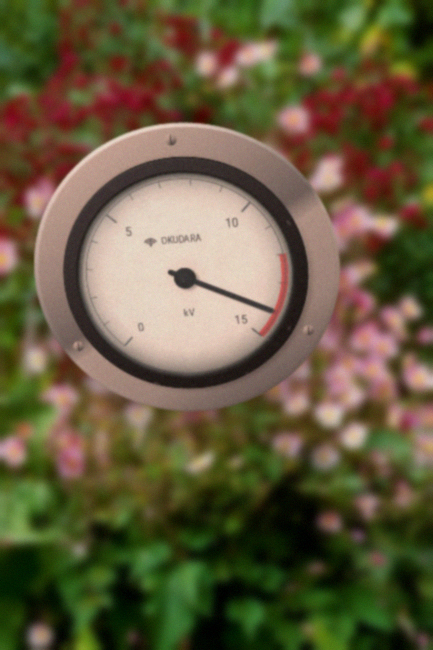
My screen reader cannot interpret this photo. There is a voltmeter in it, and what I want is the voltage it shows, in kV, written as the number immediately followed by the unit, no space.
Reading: 14kV
